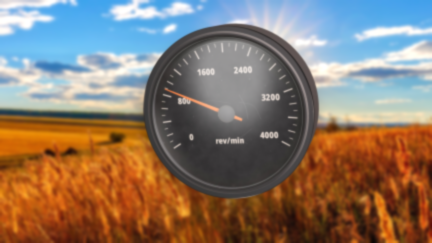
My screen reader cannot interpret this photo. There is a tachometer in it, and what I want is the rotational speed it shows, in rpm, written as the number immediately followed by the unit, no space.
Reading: 900rpm
